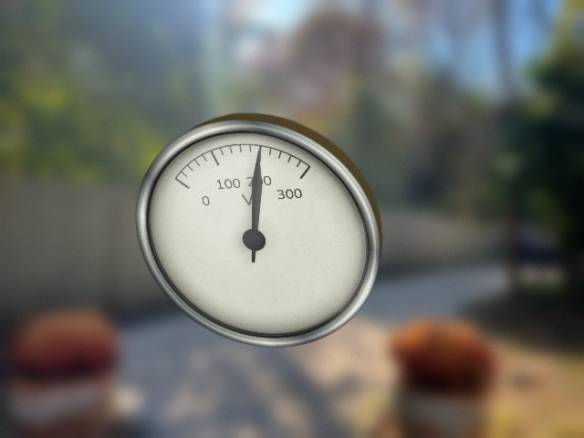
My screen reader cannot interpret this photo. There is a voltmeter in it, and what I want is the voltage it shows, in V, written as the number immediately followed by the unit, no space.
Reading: 200V
